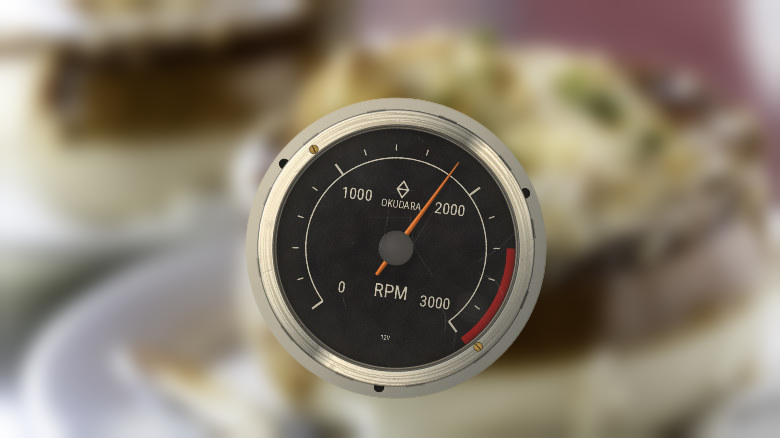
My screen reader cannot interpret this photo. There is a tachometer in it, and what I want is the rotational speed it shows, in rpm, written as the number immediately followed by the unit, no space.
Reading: 1800rpm
